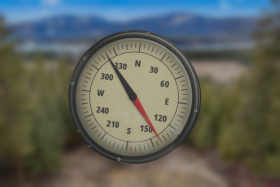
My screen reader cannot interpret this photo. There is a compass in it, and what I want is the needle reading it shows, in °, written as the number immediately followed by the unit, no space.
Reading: 140°
